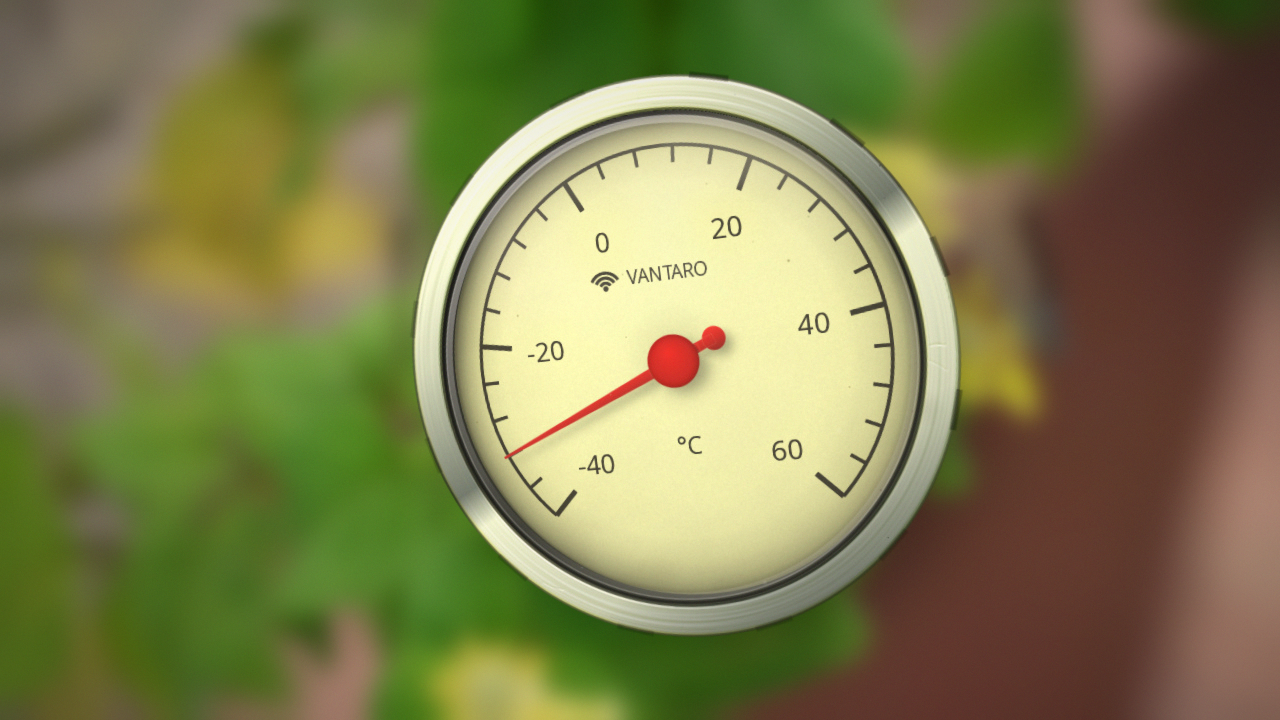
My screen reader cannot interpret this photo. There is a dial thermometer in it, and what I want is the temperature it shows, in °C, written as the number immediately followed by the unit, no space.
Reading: -32°C
